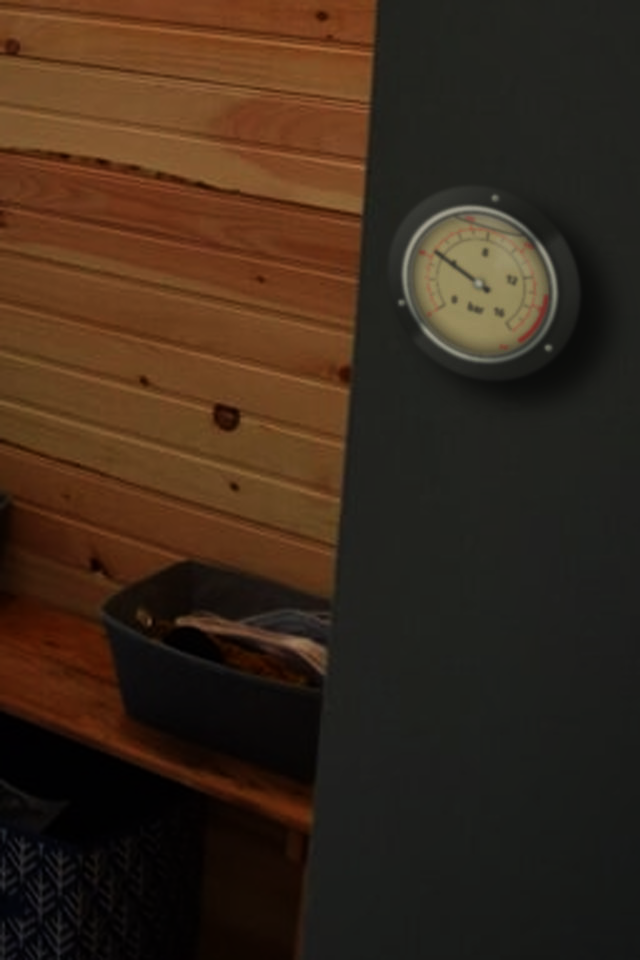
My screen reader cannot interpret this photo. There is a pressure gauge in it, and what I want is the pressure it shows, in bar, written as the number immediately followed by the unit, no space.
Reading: 4bar
